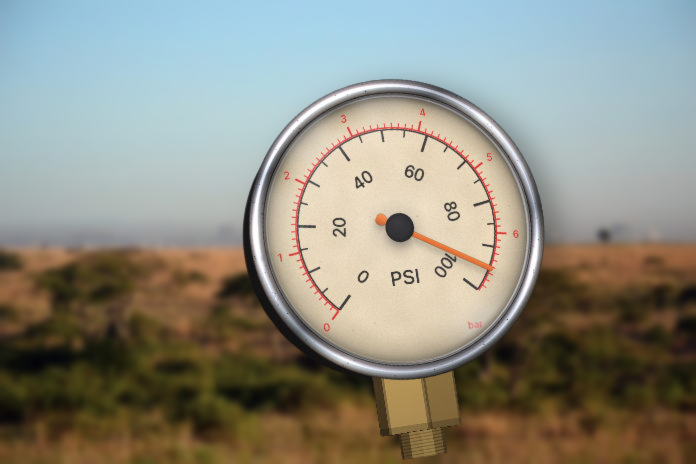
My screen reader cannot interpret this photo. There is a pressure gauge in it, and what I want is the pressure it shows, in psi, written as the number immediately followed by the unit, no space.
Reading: 95psi
